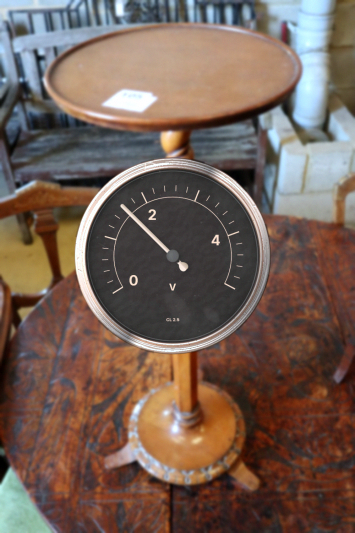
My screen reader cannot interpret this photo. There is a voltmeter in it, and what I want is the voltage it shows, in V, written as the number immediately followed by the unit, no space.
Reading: 1.6V
